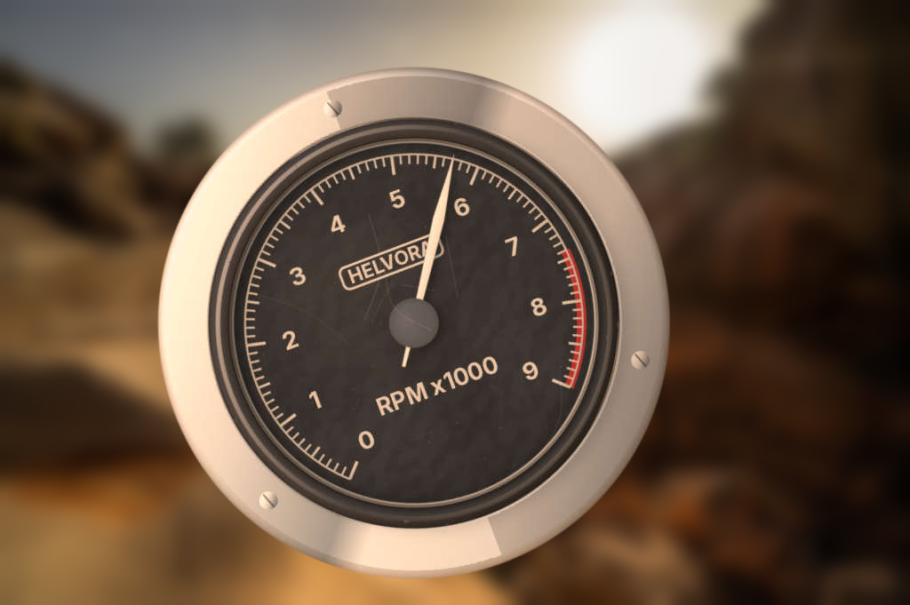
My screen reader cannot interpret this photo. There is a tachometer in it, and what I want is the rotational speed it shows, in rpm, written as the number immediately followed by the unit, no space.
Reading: 5700rpm
